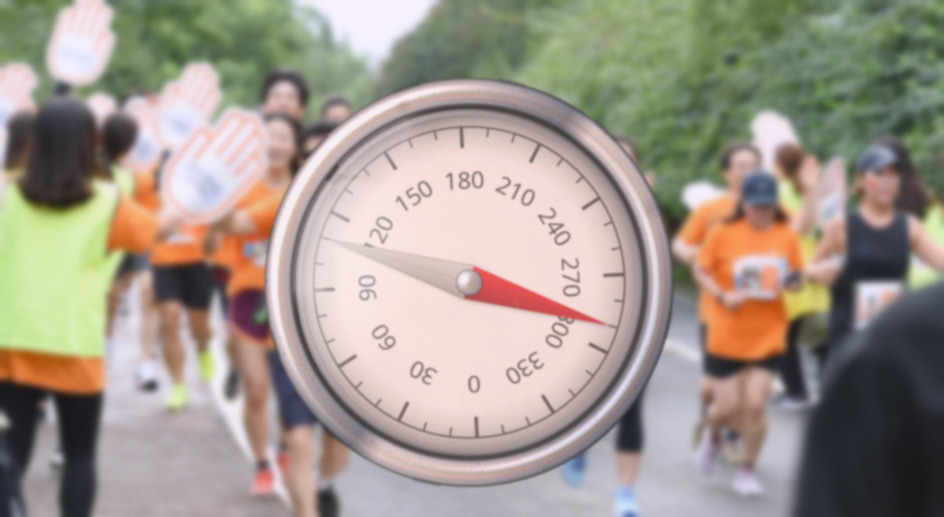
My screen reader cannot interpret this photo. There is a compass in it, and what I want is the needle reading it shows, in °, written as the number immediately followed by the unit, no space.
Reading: 290°
